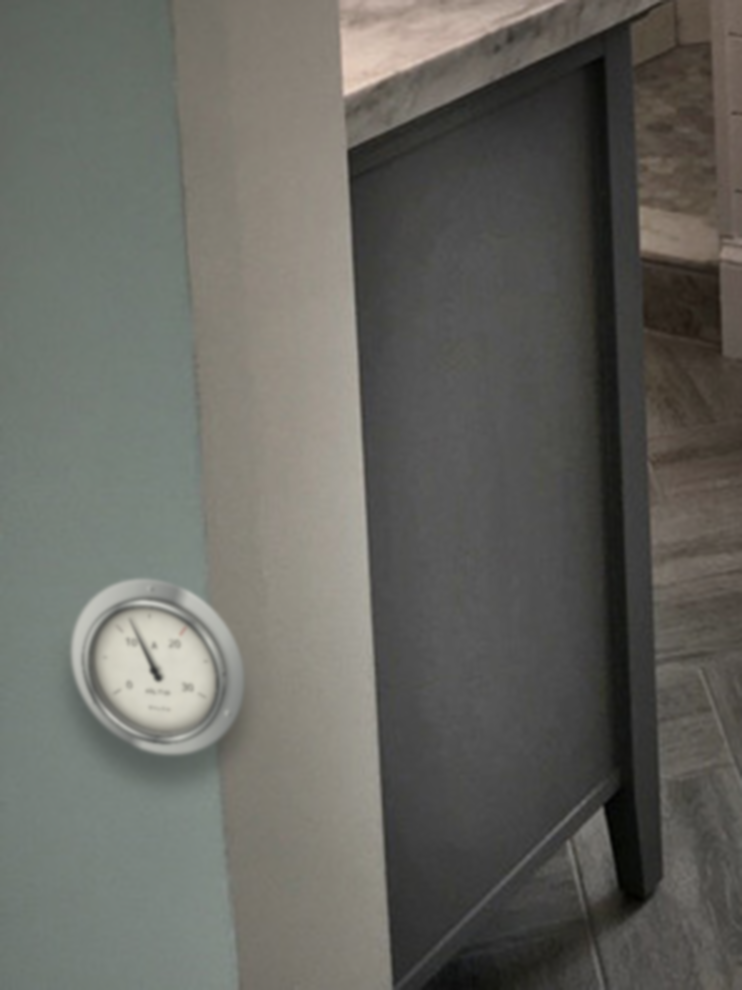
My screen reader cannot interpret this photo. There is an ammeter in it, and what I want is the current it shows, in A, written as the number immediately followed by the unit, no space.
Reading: 12.5A
